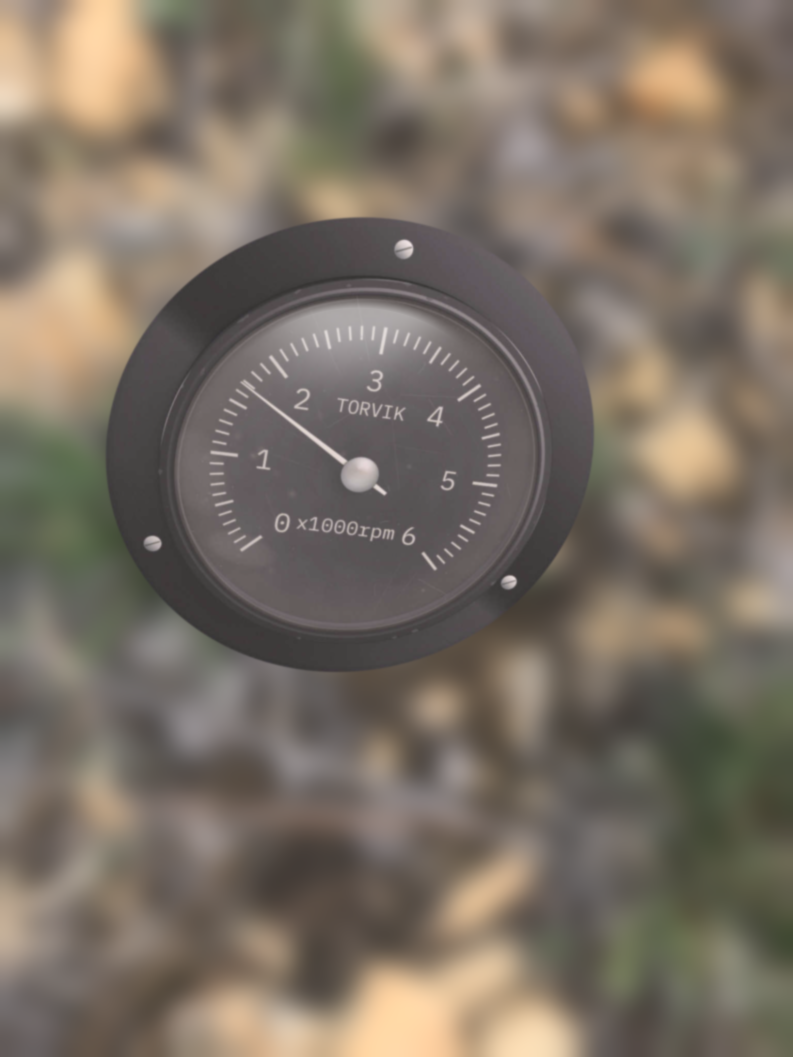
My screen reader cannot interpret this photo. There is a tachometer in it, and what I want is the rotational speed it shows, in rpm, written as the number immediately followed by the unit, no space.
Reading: 1700rpm
